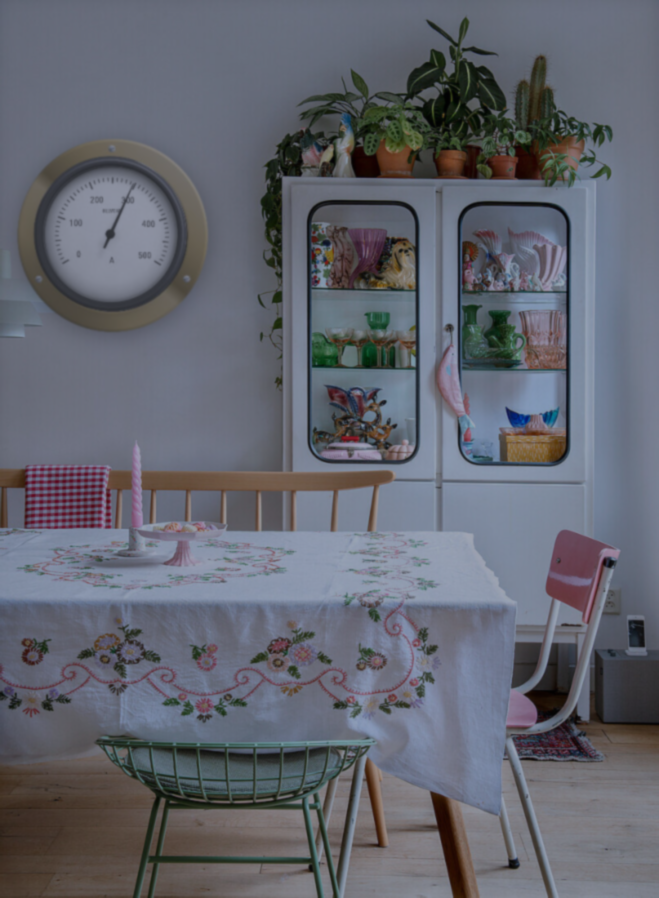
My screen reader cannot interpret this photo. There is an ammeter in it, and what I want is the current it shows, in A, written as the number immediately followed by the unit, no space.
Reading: 300A
